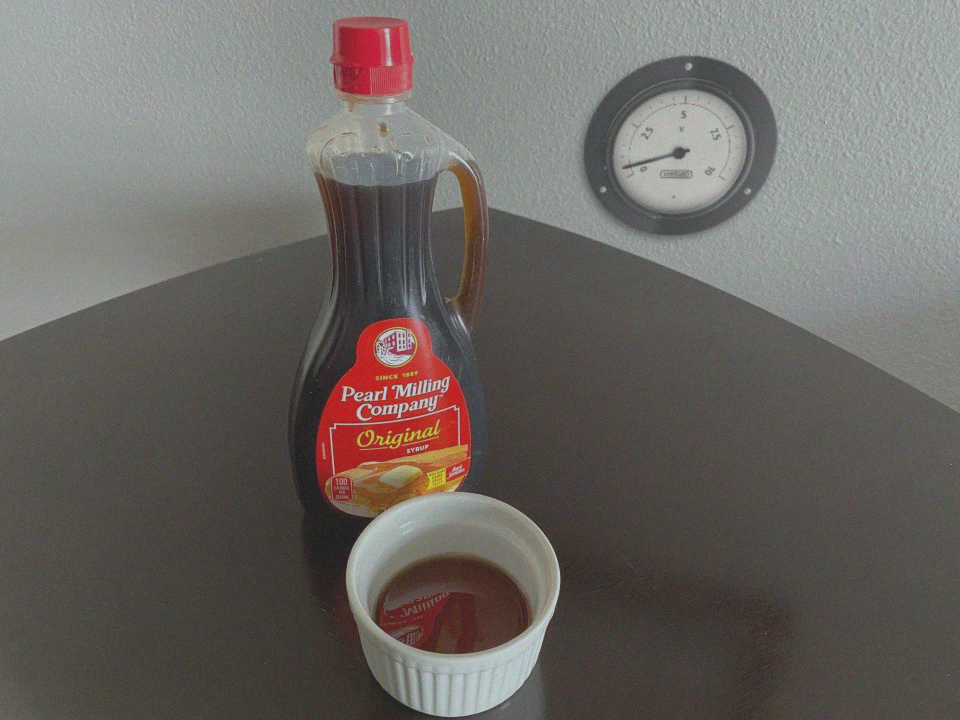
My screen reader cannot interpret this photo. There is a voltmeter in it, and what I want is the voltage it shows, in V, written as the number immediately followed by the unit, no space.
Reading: 0.5V
